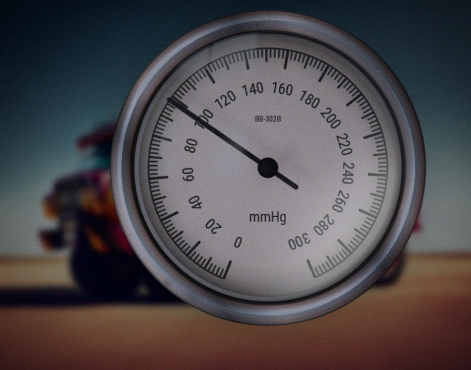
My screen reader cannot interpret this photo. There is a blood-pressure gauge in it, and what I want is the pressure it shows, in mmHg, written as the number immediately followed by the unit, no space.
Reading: 98mmHg
